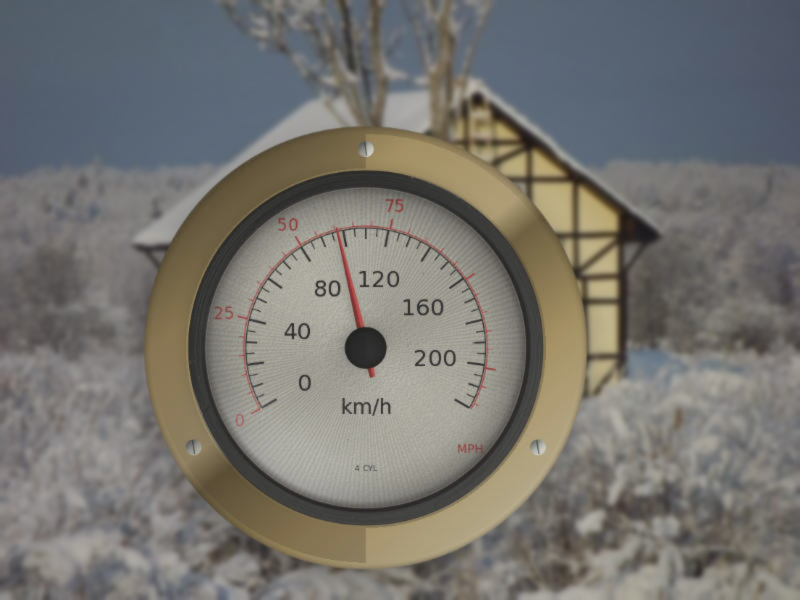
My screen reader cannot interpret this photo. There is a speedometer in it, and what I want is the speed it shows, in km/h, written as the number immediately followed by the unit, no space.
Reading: 97.5km/h
